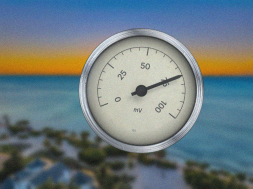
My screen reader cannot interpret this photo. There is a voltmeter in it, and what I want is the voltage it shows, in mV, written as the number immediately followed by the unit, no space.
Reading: 75mV
